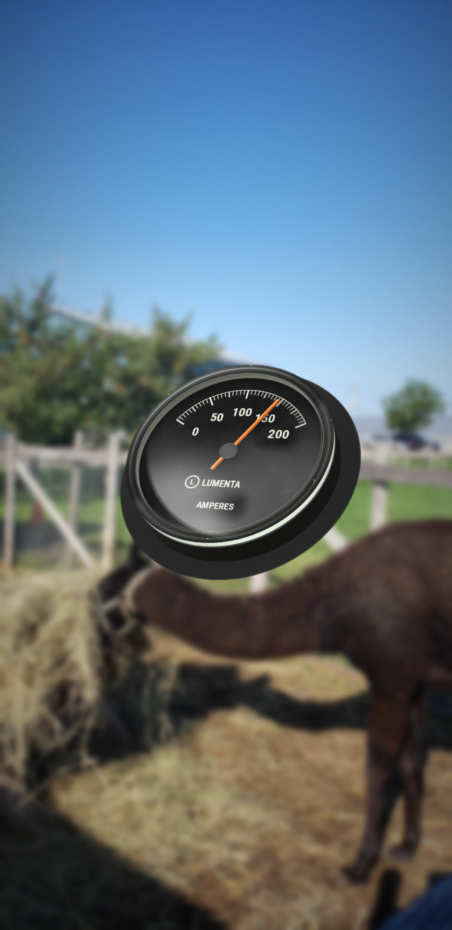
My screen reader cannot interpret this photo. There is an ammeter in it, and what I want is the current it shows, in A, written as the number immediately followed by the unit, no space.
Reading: 150A
